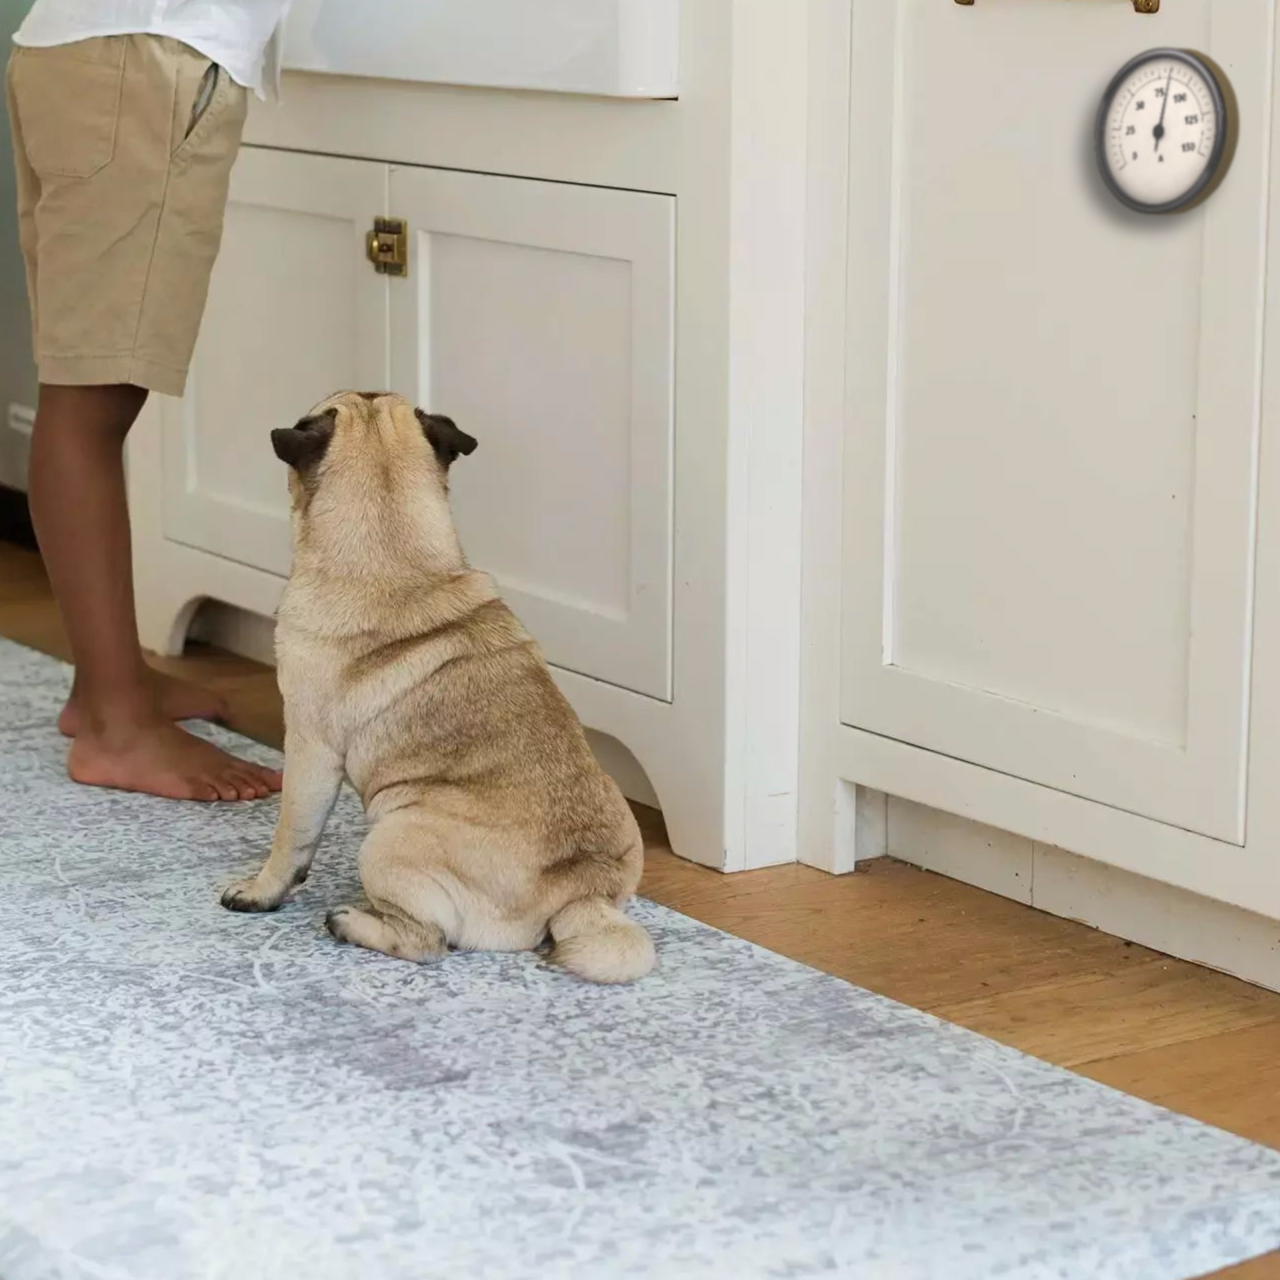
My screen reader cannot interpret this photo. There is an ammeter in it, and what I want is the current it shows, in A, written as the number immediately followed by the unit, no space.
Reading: 85A
